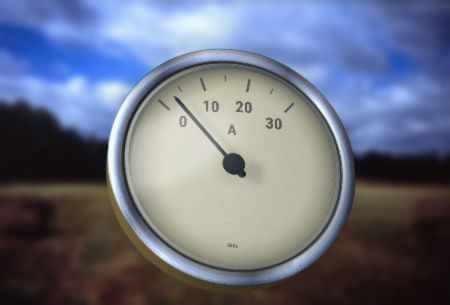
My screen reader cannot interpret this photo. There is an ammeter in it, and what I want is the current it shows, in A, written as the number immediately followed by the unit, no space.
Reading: 2.5A
